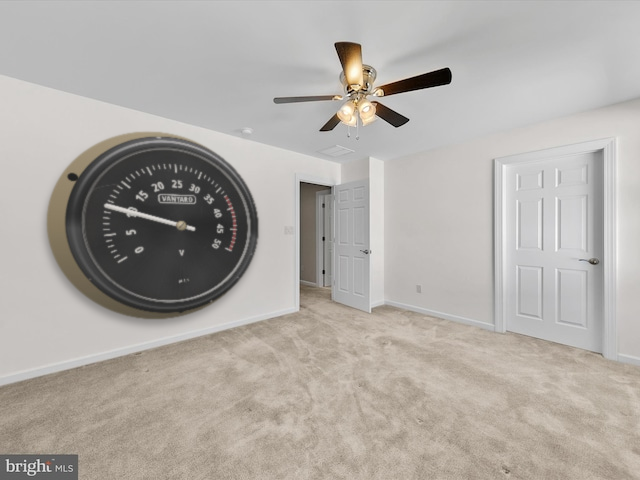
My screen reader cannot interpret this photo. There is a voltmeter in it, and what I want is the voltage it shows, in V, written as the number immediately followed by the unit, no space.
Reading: 10V
